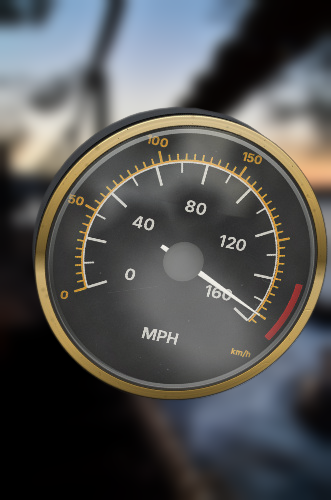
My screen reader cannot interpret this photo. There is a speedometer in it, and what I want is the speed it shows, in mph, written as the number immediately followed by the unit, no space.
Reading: 155mph
